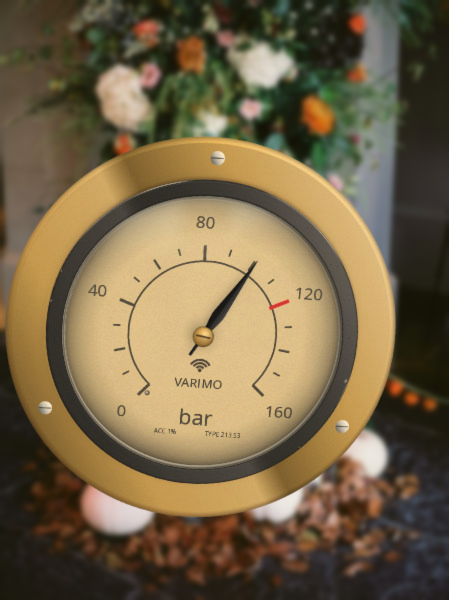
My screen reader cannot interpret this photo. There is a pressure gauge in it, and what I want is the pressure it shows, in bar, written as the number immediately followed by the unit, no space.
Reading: 100bar
